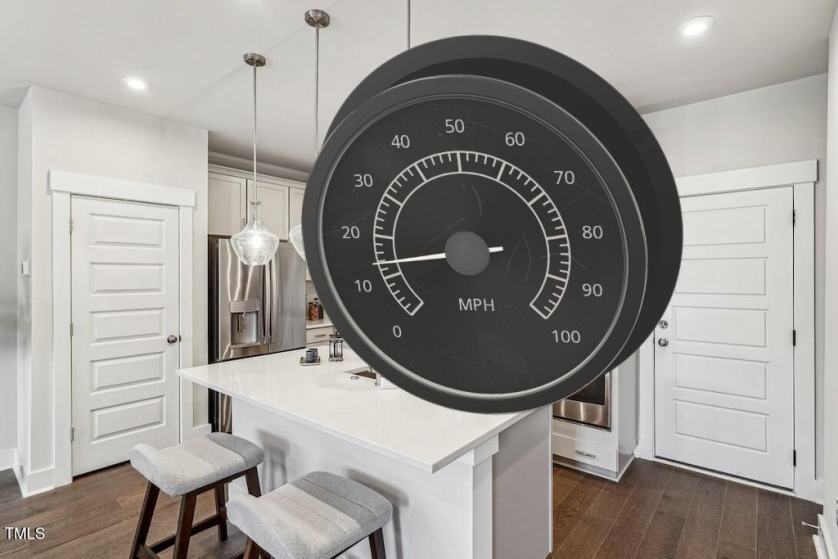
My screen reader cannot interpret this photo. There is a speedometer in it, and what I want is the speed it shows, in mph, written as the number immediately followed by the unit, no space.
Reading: 14mph
